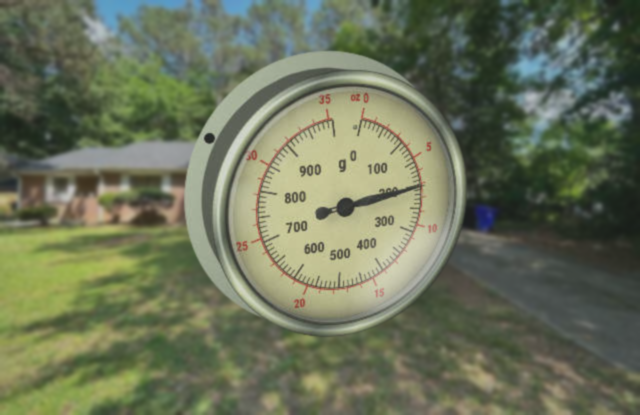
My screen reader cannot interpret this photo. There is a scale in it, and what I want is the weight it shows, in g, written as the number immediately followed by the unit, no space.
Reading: 200g
